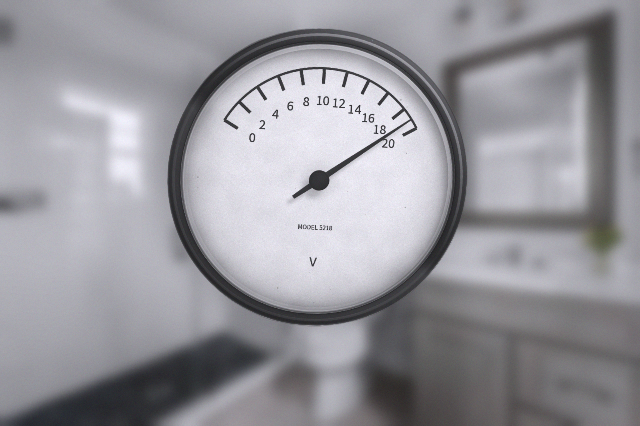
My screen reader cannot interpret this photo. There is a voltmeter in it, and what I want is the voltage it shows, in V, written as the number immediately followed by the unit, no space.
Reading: 19V
